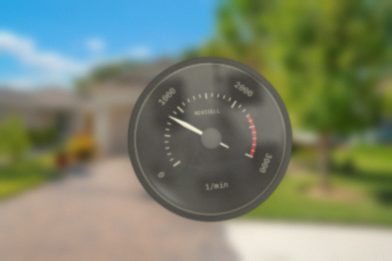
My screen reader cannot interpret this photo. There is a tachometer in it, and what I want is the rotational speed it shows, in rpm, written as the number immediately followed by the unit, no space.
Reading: 800rpm
